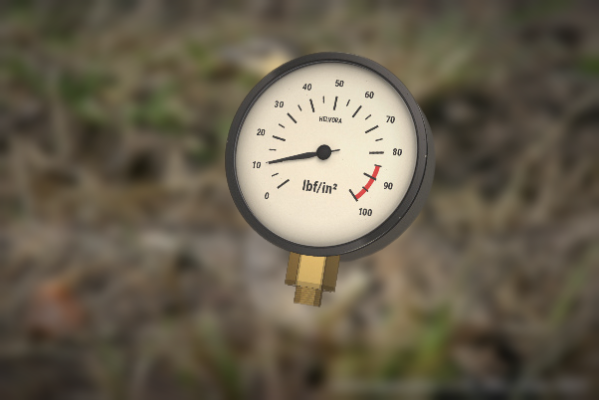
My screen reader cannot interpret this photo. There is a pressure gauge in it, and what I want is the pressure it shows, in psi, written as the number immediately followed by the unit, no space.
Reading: 10psi
